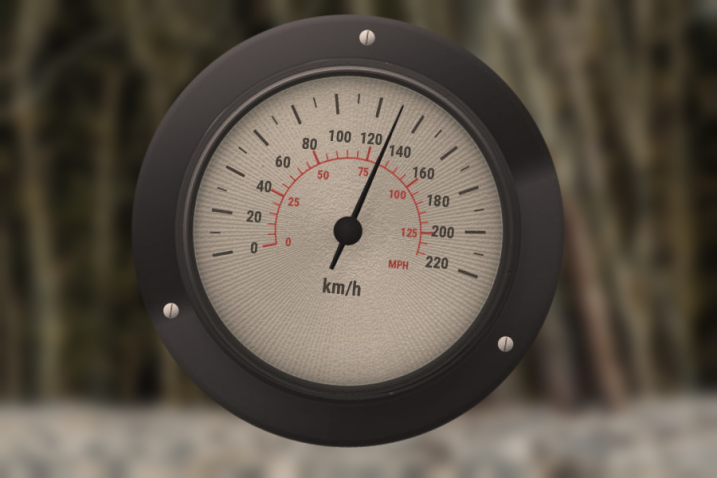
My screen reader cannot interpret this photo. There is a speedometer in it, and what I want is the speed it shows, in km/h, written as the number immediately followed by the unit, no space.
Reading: 130km/h
